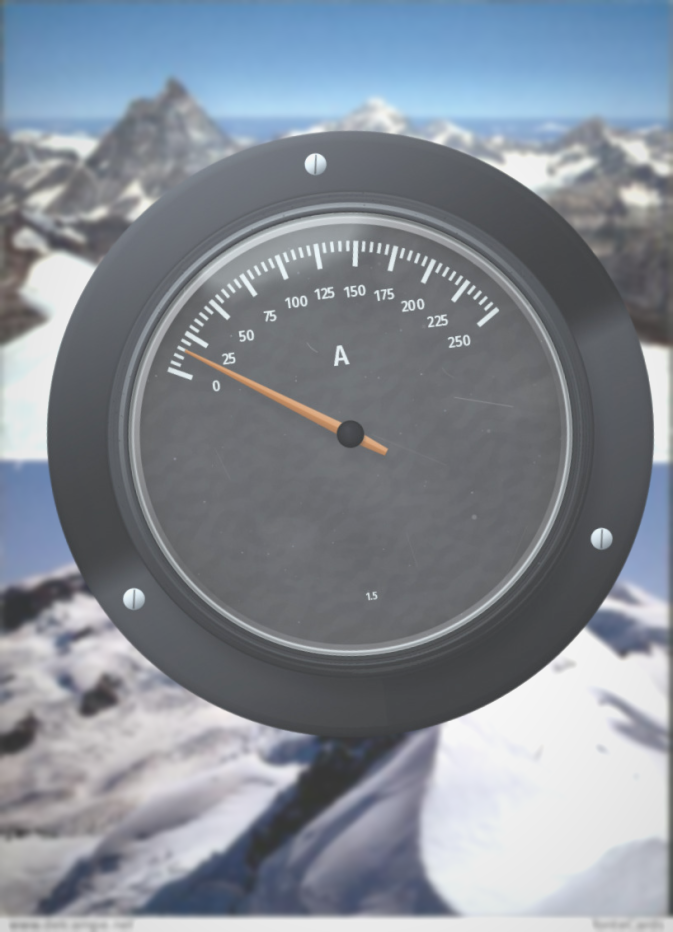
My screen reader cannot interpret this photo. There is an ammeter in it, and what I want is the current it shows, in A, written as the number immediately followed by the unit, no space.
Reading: 15A
